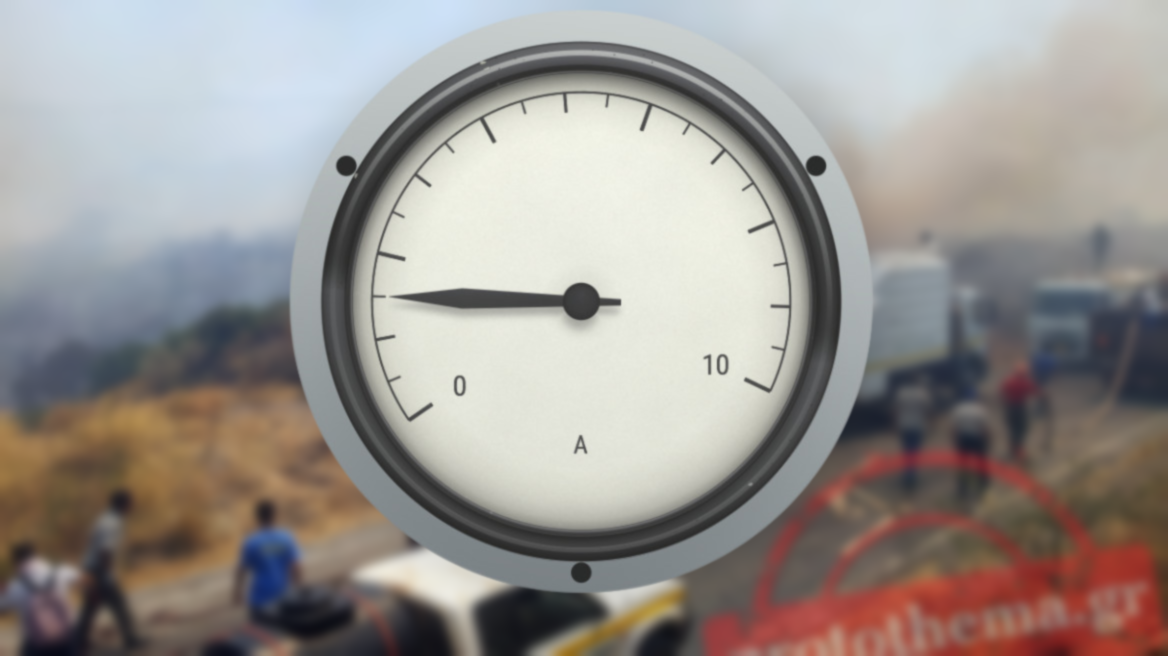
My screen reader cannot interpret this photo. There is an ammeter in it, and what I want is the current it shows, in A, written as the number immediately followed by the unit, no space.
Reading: 1.5A
